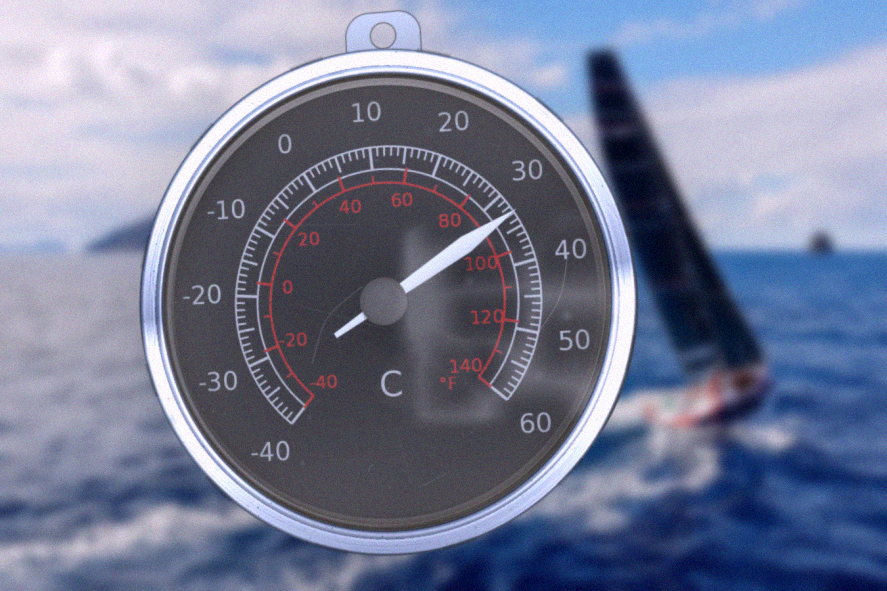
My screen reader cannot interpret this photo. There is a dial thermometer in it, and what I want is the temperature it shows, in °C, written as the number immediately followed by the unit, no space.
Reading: 33°C
